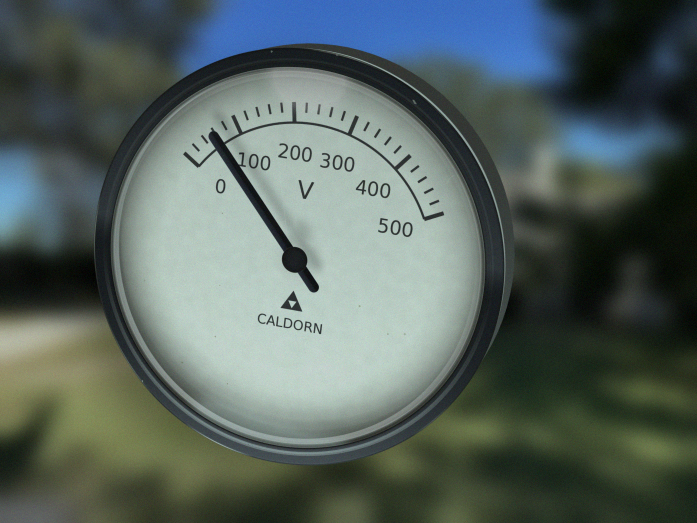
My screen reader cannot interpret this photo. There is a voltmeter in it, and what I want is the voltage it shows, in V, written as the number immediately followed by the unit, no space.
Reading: 60V
